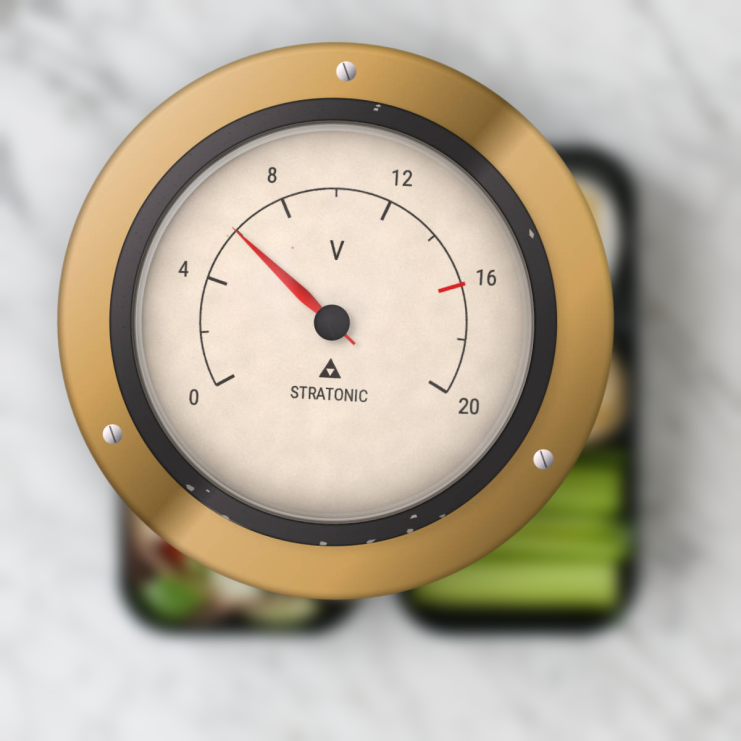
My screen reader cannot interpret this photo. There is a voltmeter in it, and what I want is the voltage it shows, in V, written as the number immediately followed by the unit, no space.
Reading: 6V
